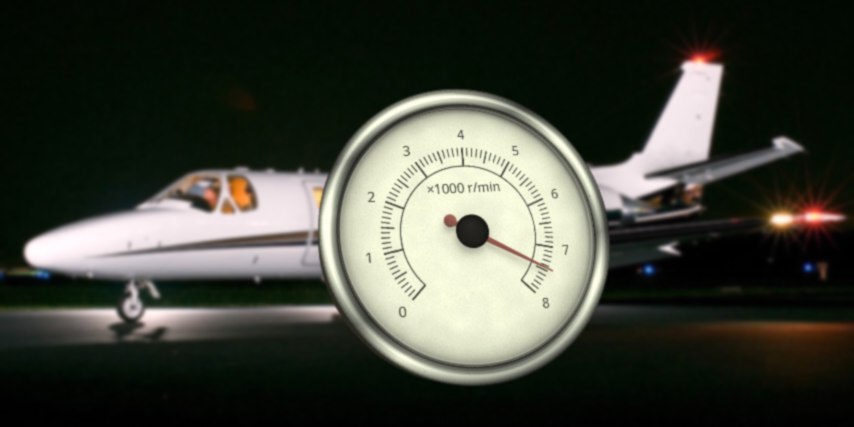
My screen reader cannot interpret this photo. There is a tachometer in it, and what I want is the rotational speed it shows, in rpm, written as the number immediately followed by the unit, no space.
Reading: 7500rpm
